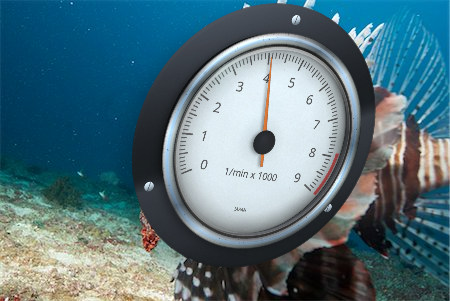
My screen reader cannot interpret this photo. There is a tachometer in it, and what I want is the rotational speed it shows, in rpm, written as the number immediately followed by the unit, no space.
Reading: 4000rpm
